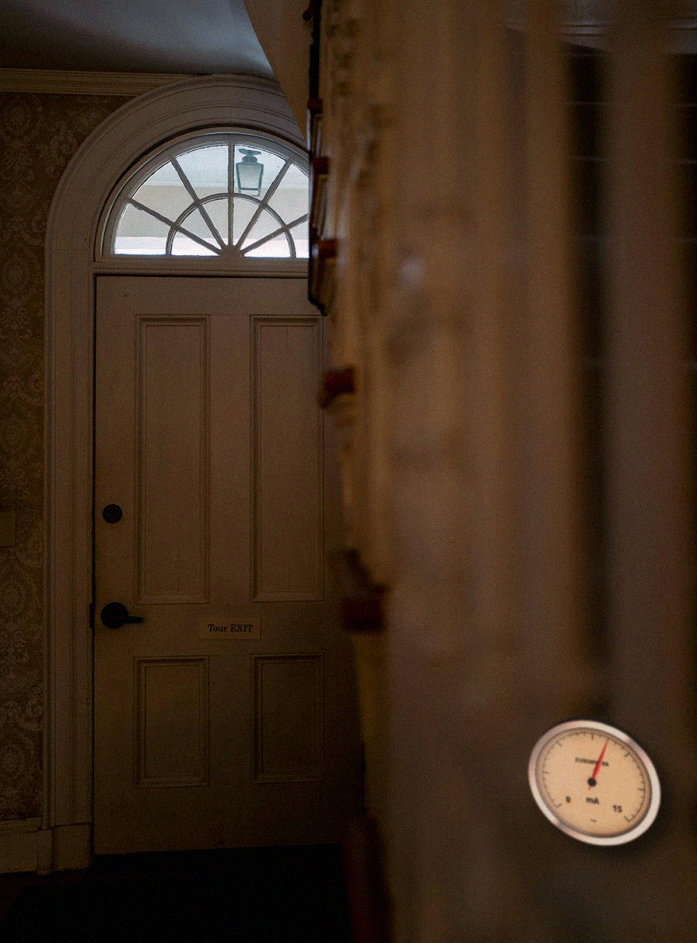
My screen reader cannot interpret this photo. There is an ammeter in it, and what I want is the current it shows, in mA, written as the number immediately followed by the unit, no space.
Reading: 8.5mA
